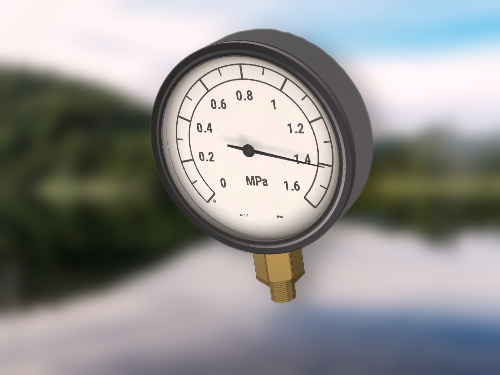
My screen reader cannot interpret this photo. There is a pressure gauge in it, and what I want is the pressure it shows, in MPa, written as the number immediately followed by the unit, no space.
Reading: 1.4MPa
